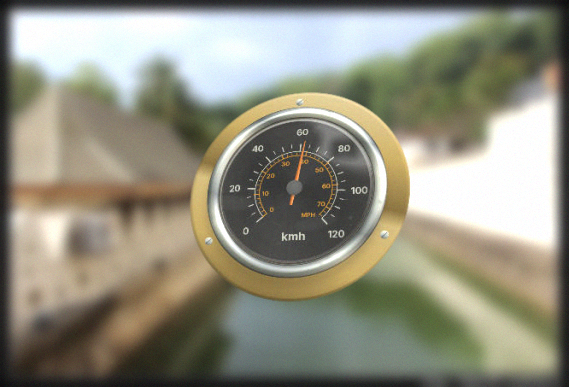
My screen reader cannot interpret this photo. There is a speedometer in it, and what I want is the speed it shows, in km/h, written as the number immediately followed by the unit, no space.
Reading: 62.5km/h
